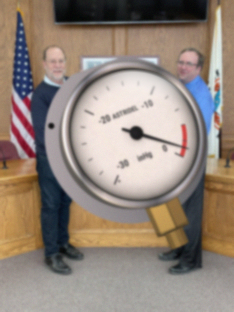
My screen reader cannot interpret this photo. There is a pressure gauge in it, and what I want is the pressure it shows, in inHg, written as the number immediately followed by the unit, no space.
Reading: -1inHg
